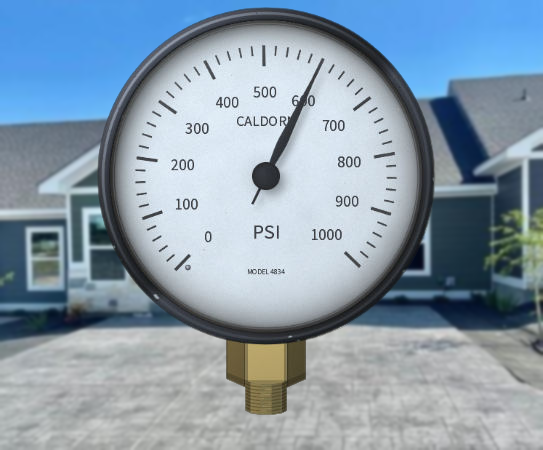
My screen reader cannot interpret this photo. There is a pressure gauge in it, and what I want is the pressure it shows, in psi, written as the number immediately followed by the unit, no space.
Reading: 600psi
